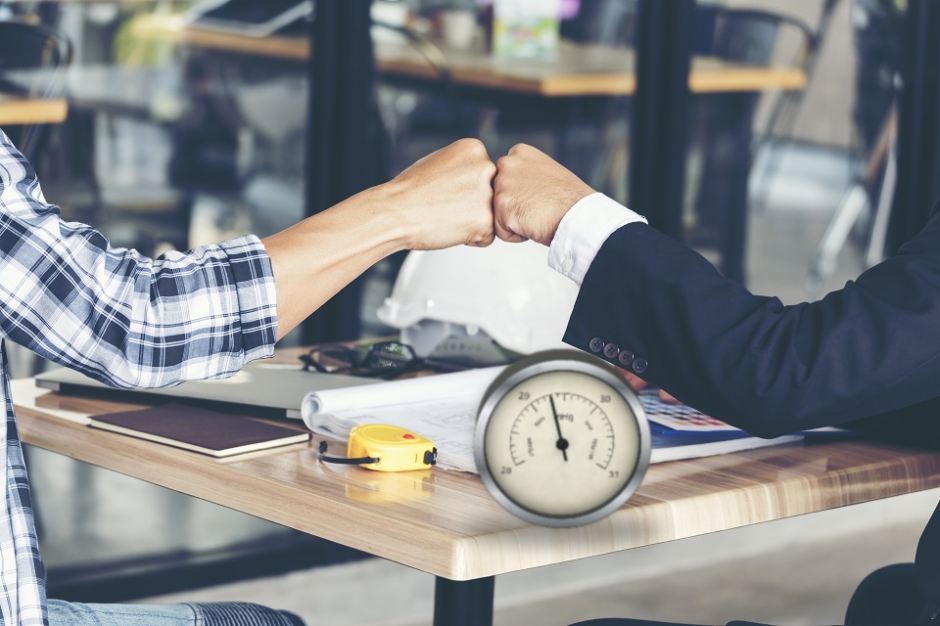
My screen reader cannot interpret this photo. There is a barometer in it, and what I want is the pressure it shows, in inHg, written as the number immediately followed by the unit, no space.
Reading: 29.3inHg
